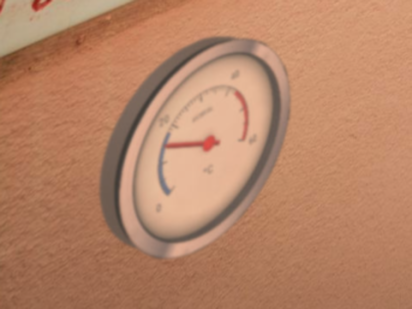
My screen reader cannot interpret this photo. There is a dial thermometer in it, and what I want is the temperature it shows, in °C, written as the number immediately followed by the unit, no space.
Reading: 15°C
